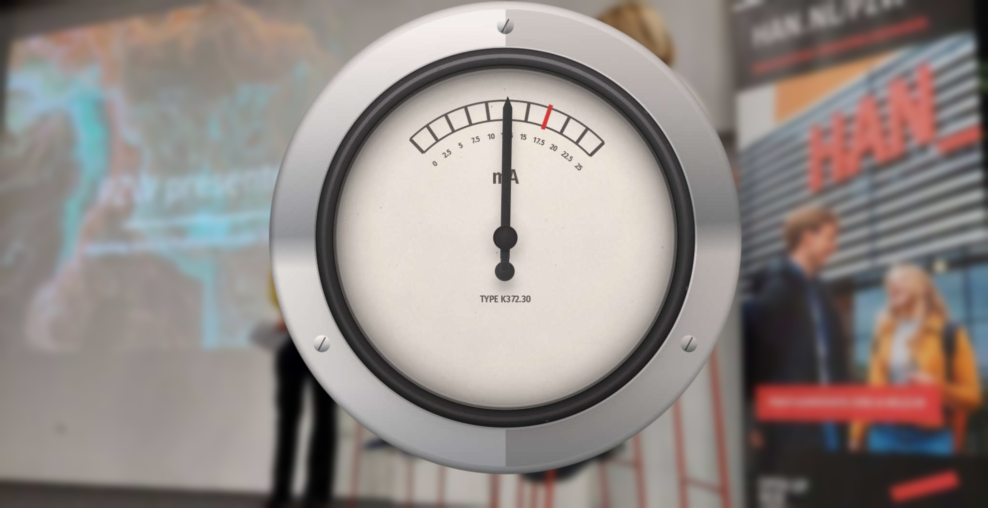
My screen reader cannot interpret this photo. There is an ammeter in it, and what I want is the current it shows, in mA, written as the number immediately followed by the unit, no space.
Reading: 12.5mA
